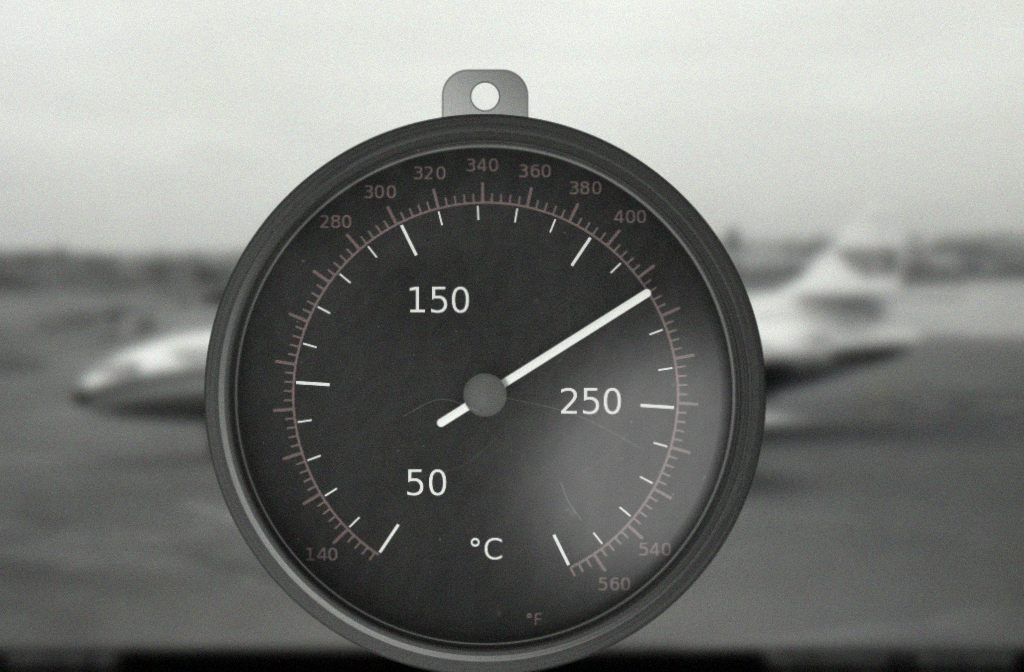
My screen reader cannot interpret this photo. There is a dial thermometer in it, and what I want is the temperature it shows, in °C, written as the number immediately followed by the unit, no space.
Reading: 220°C
